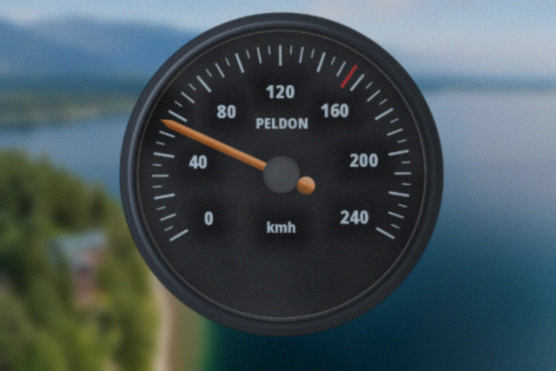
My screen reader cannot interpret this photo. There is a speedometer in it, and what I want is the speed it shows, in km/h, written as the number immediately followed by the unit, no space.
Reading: 55km/h
